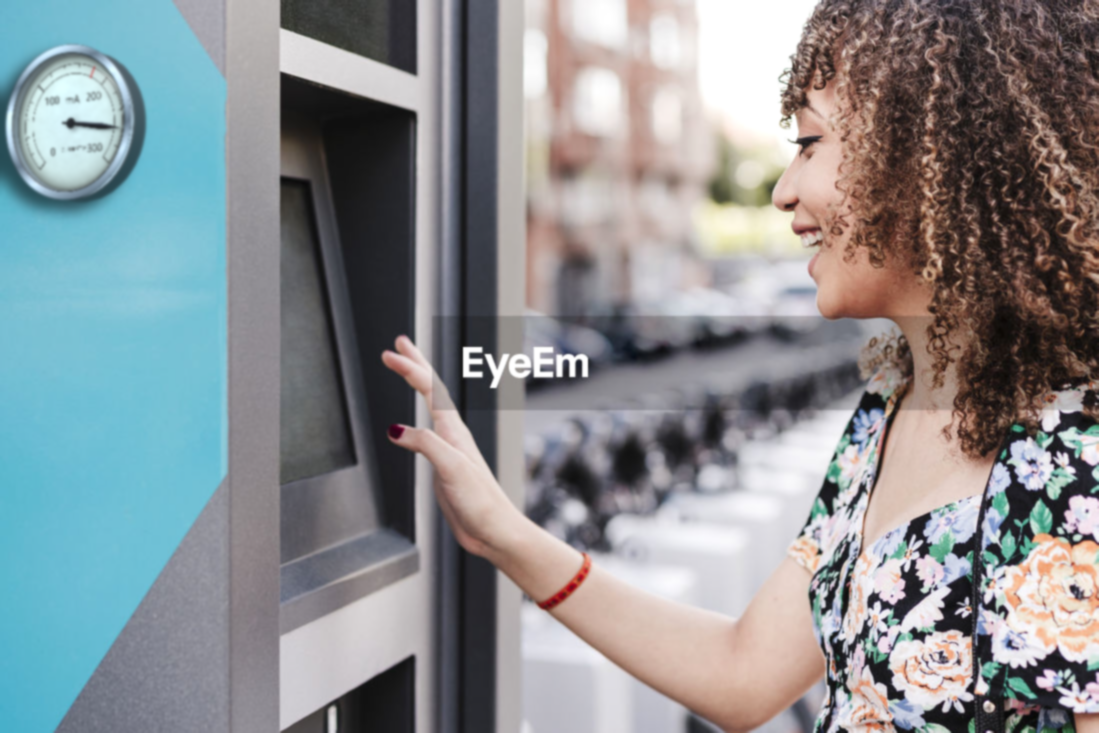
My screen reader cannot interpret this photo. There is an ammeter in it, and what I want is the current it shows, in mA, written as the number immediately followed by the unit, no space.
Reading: 260mA
